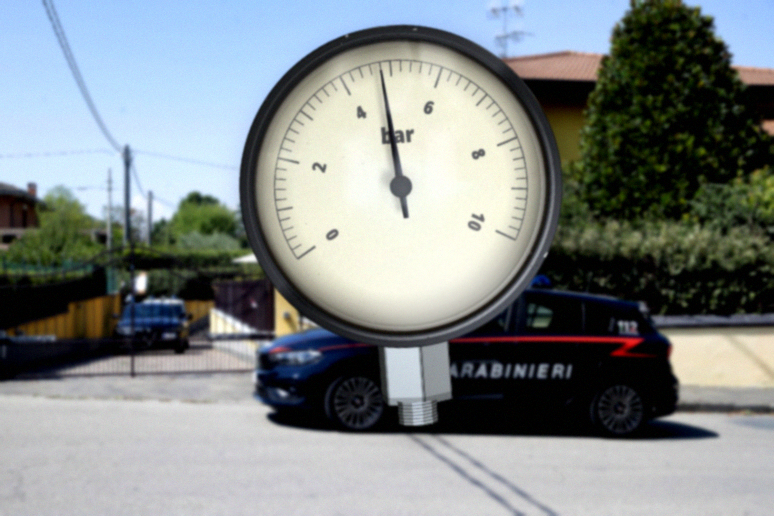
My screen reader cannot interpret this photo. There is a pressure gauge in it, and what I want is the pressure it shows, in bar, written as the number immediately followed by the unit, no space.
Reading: 4.8bar
